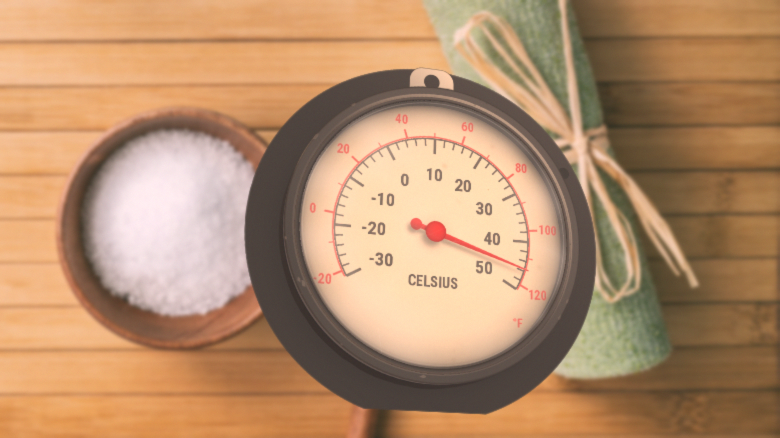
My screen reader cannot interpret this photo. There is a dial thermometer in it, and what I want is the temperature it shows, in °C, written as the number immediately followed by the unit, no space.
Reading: 46°C
